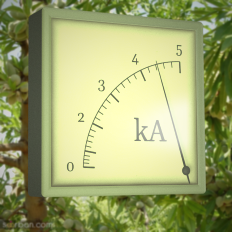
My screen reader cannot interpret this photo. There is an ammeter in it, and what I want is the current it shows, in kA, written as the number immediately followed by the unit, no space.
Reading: 4.4kA
